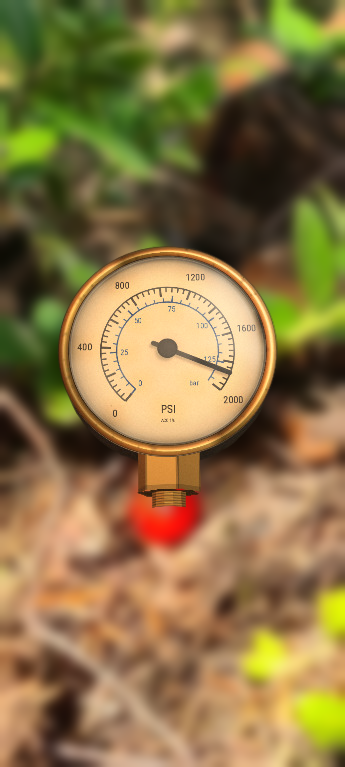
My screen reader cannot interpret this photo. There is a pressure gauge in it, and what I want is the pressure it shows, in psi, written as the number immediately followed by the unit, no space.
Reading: 1880psi
